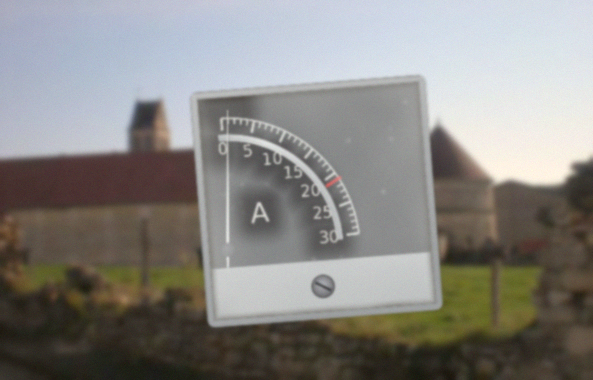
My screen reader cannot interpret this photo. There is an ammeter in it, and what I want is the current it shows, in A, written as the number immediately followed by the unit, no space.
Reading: 1A
